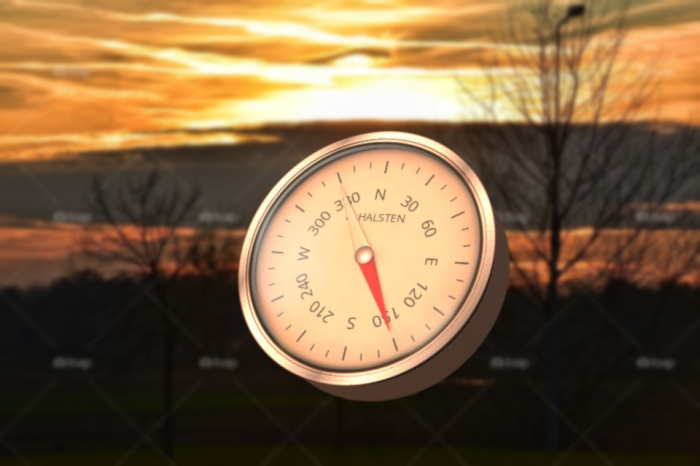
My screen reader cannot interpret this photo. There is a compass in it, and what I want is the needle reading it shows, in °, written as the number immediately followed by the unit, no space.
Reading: 150°
